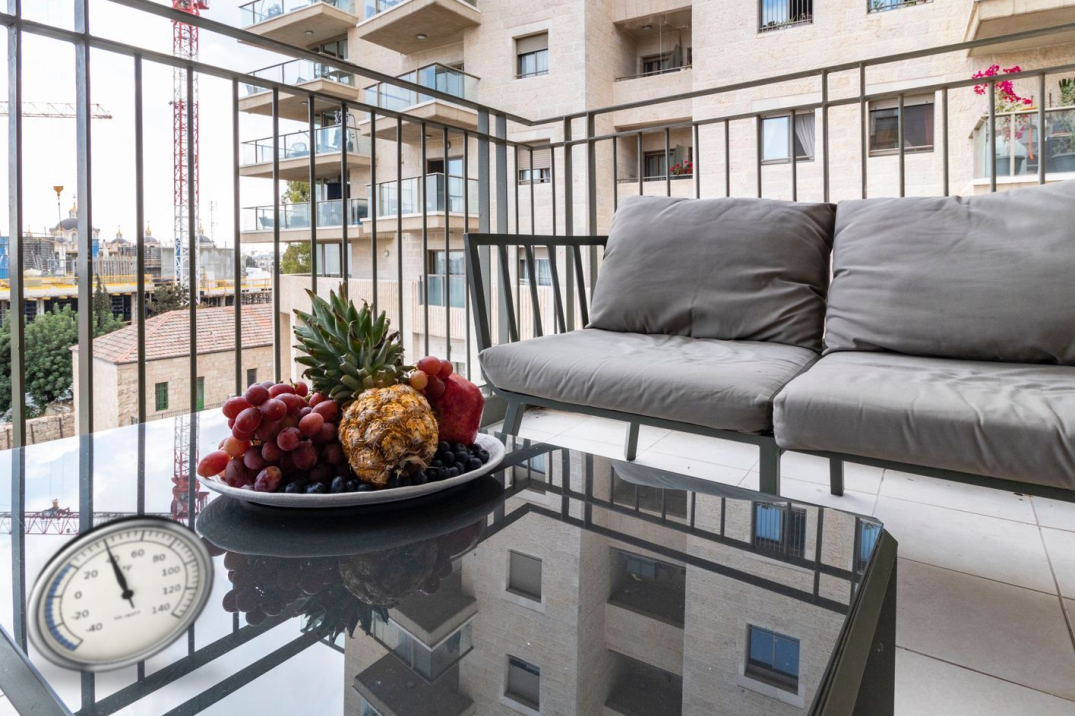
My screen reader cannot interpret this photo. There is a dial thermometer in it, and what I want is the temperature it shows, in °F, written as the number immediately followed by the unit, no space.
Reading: 40°F
